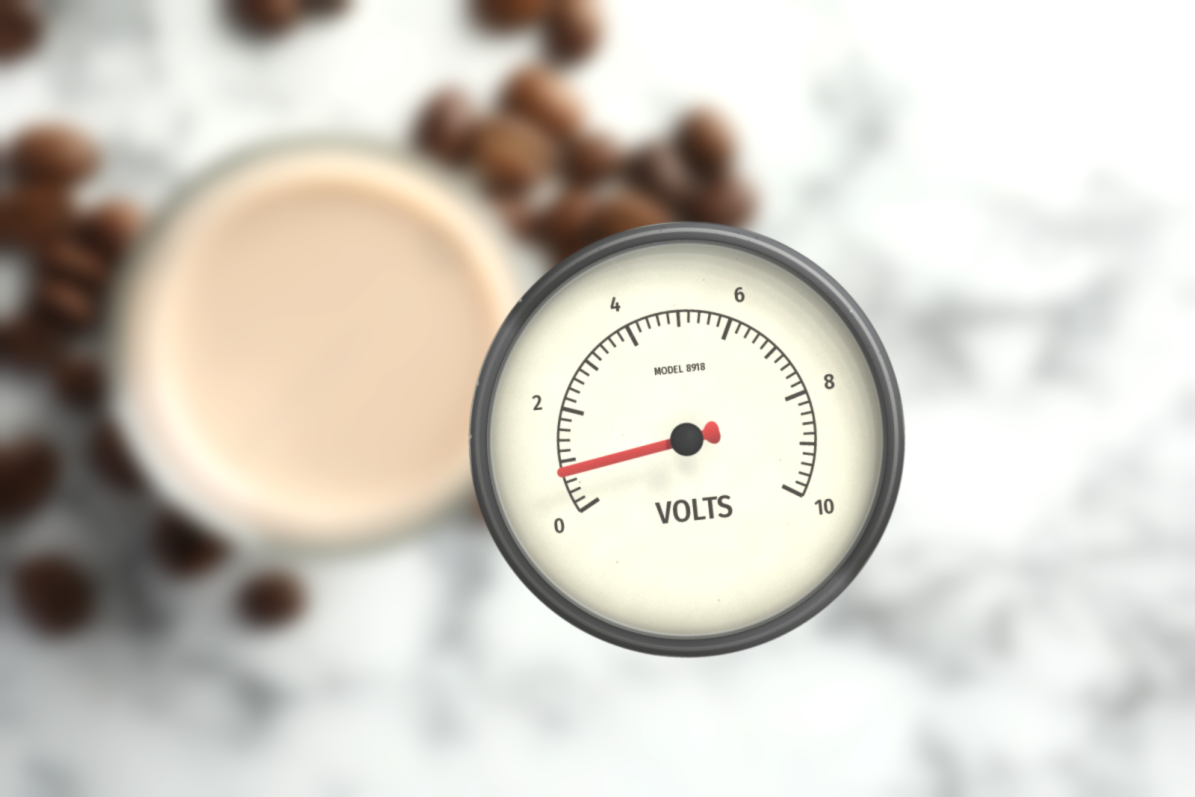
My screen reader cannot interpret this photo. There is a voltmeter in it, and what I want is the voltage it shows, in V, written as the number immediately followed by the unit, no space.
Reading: 0.8V
